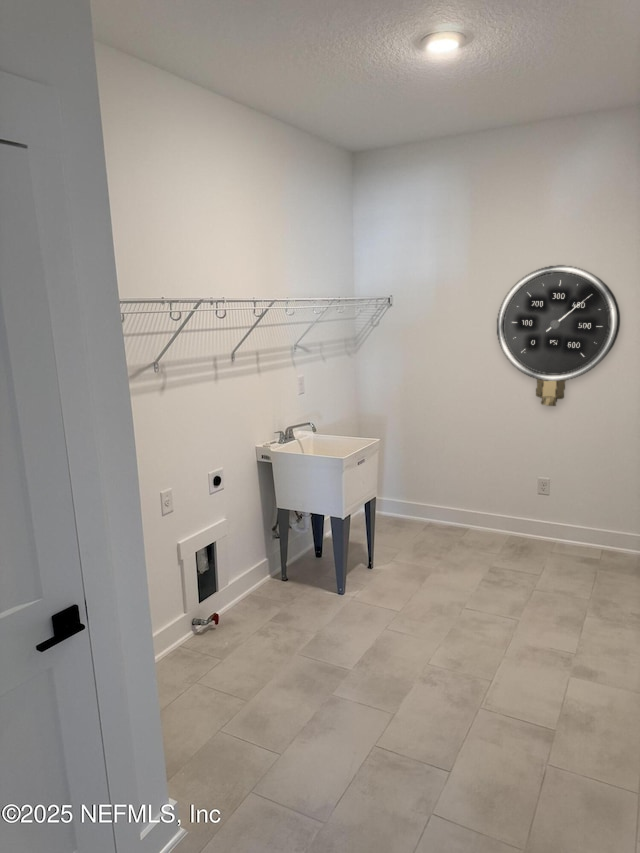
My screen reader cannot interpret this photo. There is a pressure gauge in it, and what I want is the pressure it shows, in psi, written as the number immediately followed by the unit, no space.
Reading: 400psi
